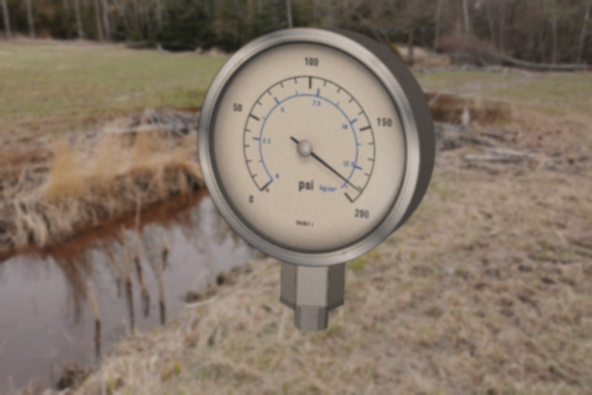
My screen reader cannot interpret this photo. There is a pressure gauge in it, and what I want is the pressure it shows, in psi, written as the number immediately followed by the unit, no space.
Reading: 190psi
